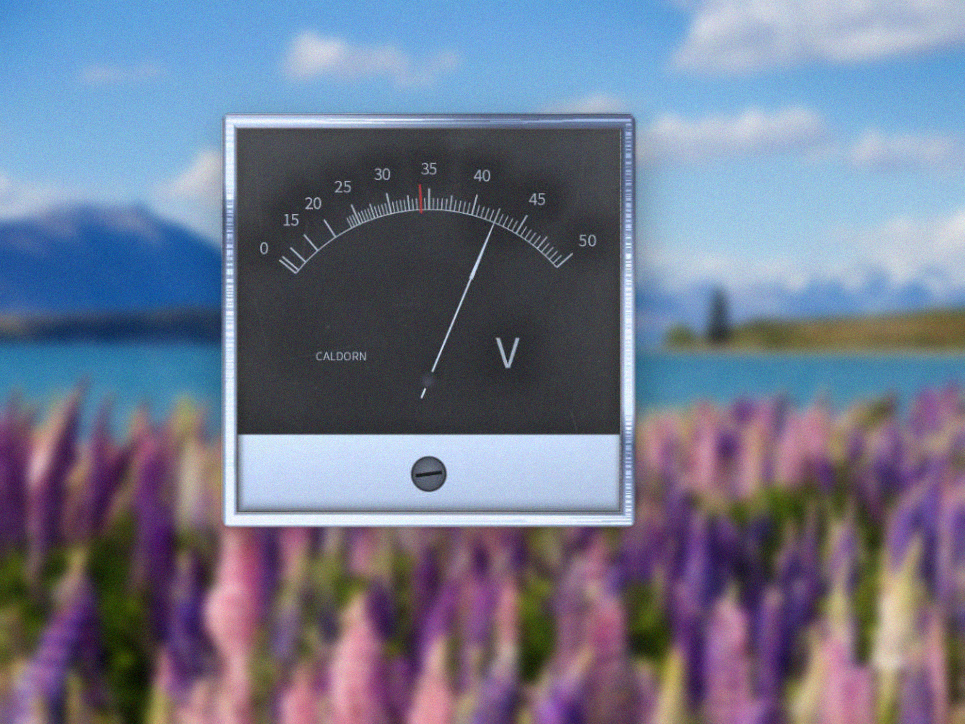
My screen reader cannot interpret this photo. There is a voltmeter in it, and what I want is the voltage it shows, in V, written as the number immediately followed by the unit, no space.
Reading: 42.5V
